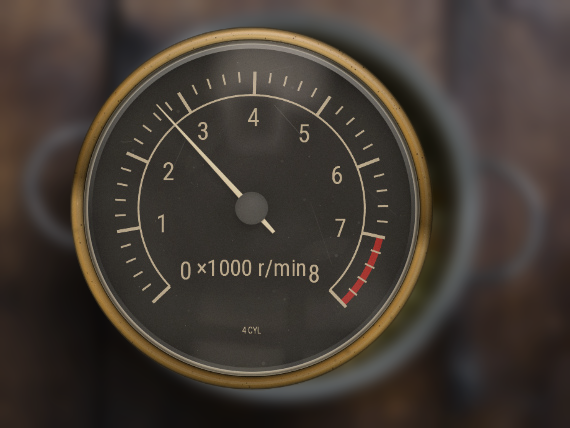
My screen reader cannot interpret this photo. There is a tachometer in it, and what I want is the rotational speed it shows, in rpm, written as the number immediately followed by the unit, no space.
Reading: 2700rpm
